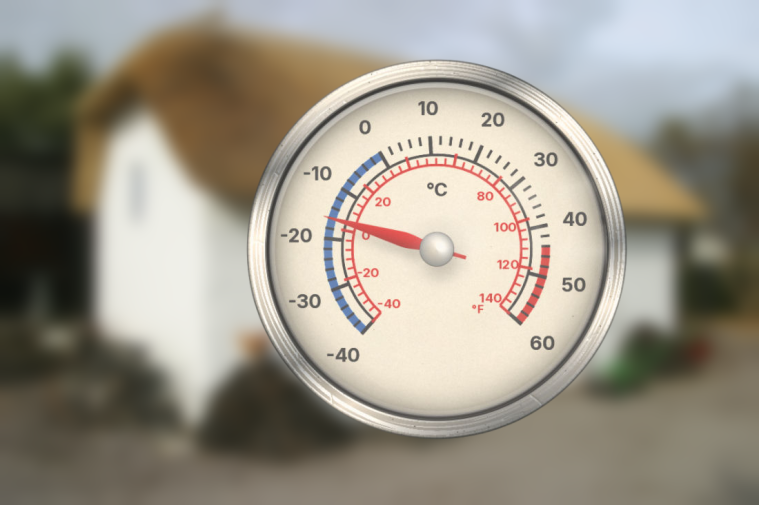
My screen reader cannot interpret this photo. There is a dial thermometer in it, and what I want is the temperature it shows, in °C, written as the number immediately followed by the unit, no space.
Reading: -16°C
